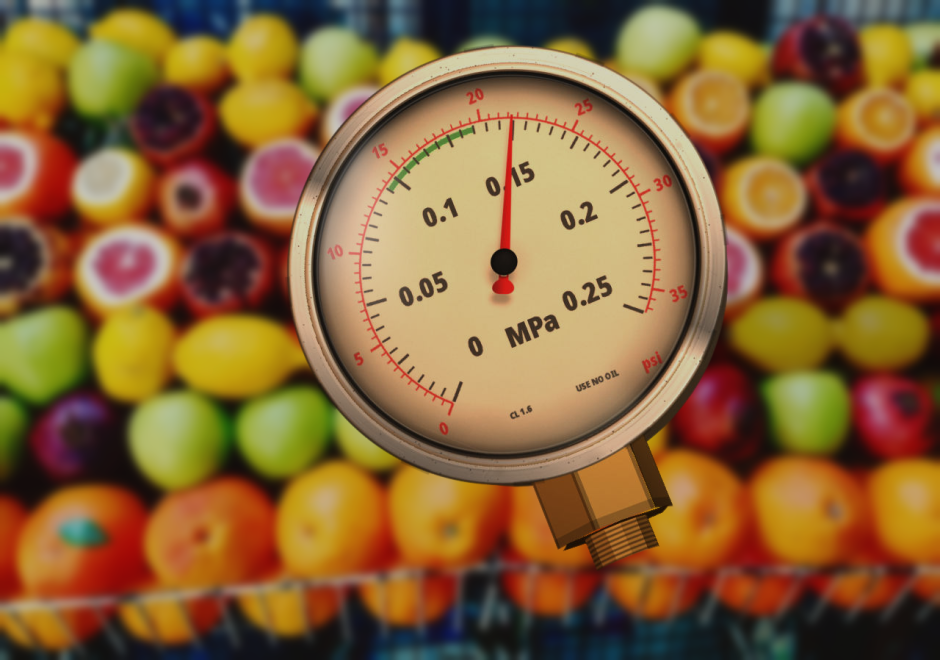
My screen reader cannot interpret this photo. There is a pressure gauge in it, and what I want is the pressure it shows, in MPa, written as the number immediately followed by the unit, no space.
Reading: 0.15MPa
